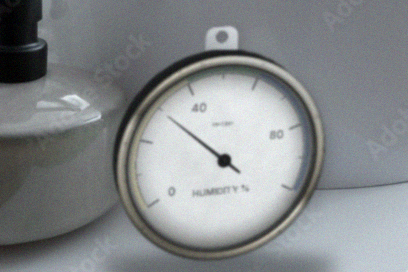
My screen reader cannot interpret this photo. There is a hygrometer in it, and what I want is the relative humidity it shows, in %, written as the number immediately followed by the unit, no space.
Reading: 30%
